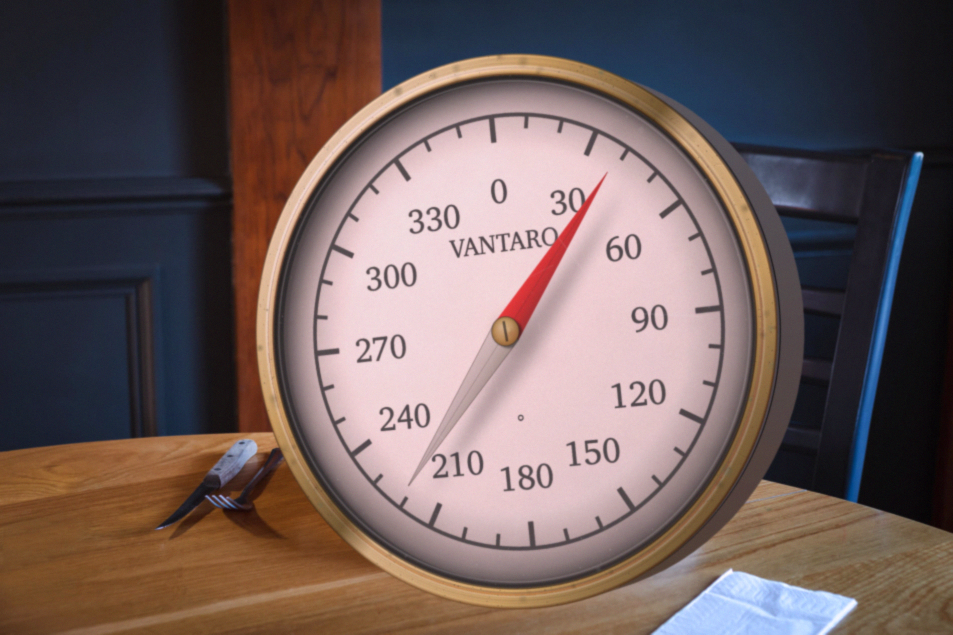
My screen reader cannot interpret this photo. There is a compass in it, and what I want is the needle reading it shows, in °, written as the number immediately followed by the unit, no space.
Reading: 40°
